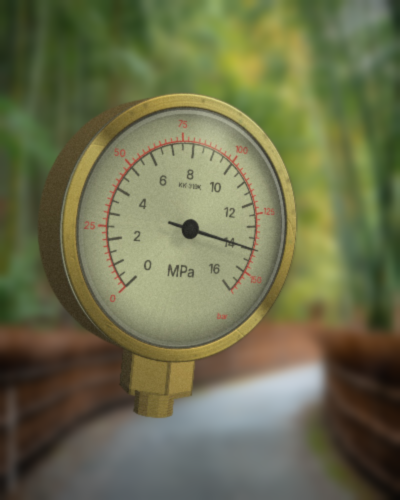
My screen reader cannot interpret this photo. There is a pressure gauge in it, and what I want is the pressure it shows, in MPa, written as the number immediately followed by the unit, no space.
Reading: 14MPa
